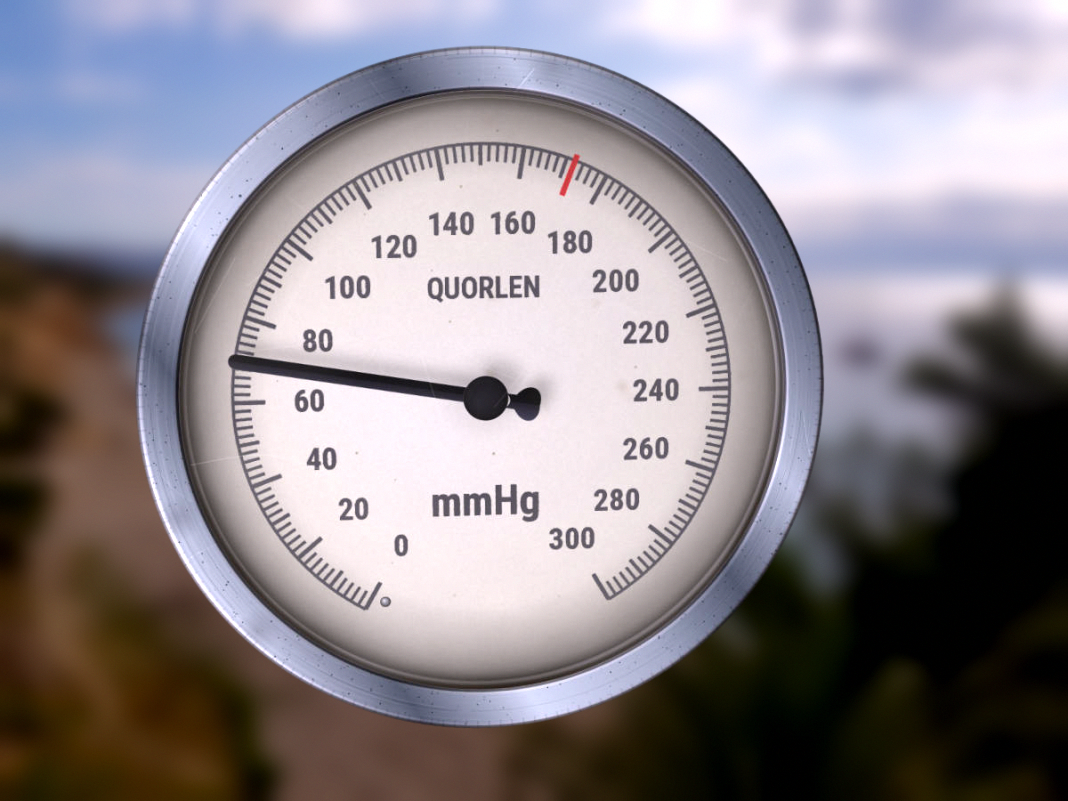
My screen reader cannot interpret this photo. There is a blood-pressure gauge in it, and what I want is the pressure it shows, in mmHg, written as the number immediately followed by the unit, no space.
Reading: 70mmHg
